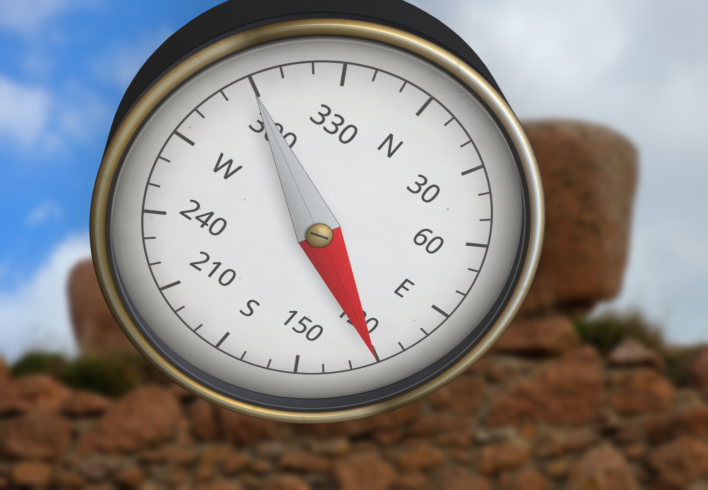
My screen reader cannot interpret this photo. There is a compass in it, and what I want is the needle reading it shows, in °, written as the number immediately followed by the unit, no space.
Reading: 120°
